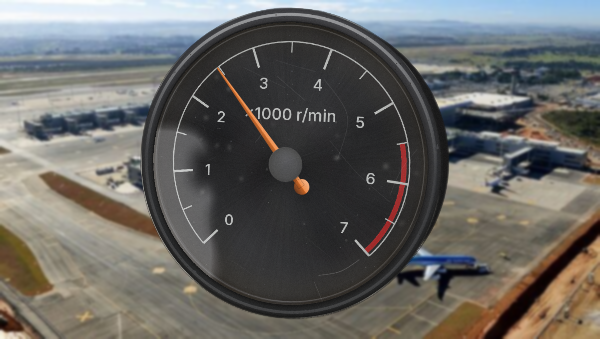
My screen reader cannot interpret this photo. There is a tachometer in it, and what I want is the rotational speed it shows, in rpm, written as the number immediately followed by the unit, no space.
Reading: 2500rpm
